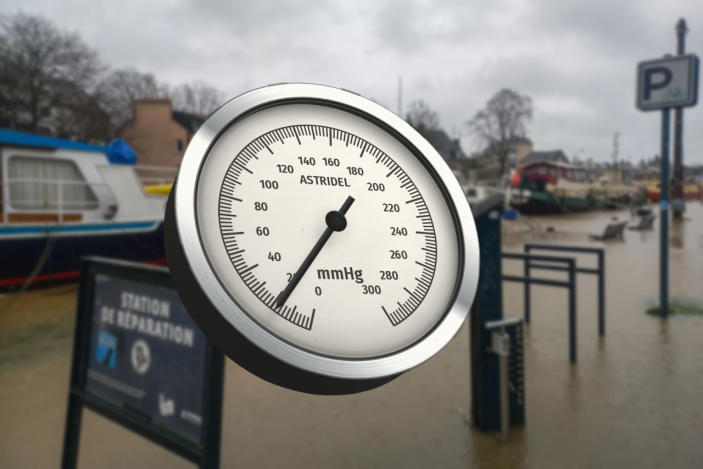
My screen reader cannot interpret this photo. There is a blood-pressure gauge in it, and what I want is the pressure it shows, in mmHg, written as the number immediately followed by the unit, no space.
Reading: 18mmHg
